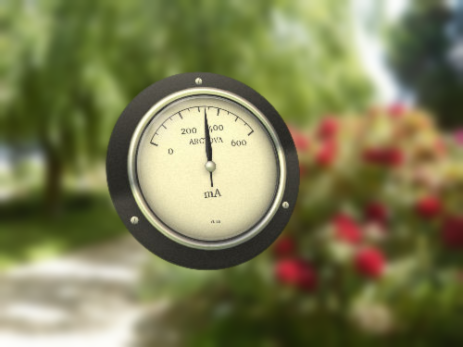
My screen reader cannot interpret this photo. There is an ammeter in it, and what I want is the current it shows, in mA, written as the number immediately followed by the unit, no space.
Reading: 325mA
